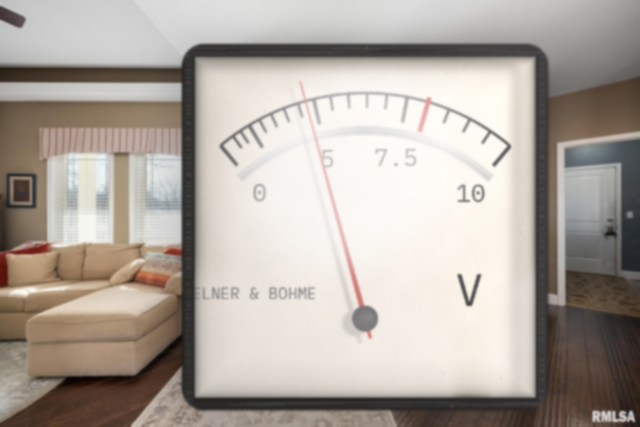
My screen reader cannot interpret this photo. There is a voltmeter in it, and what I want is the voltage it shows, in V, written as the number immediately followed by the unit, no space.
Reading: 4.75V
